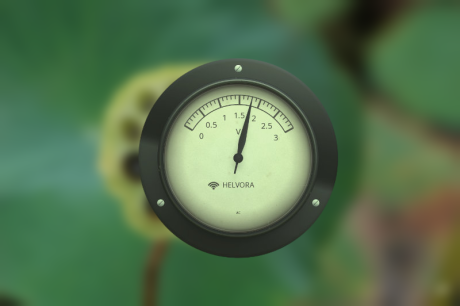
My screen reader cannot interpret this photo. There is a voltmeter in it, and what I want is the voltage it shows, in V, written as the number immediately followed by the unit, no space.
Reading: 1.8V
